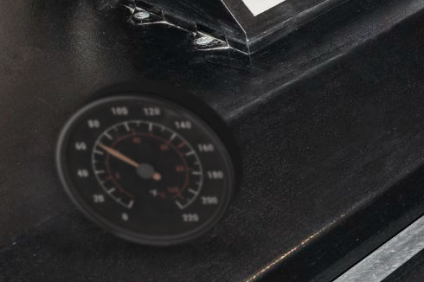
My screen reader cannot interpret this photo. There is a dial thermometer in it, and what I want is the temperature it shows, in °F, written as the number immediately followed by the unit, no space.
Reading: 70°F
